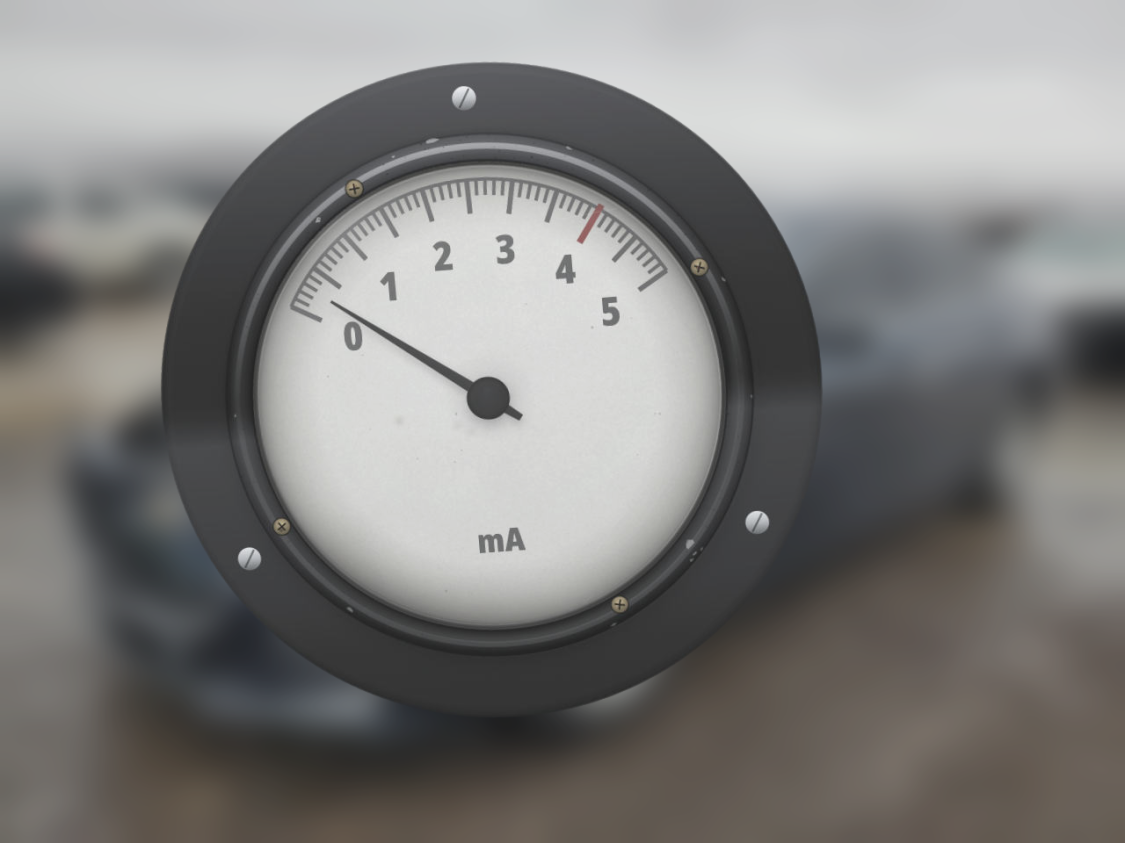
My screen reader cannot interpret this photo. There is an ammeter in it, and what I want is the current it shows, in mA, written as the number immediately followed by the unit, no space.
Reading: 0.3mA
